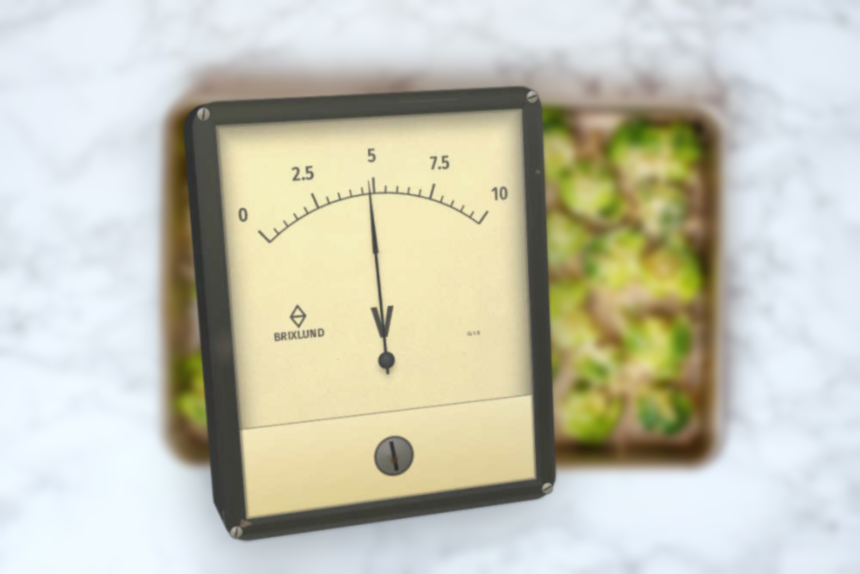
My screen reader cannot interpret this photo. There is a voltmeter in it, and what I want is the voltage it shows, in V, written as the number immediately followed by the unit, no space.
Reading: 4.75V
